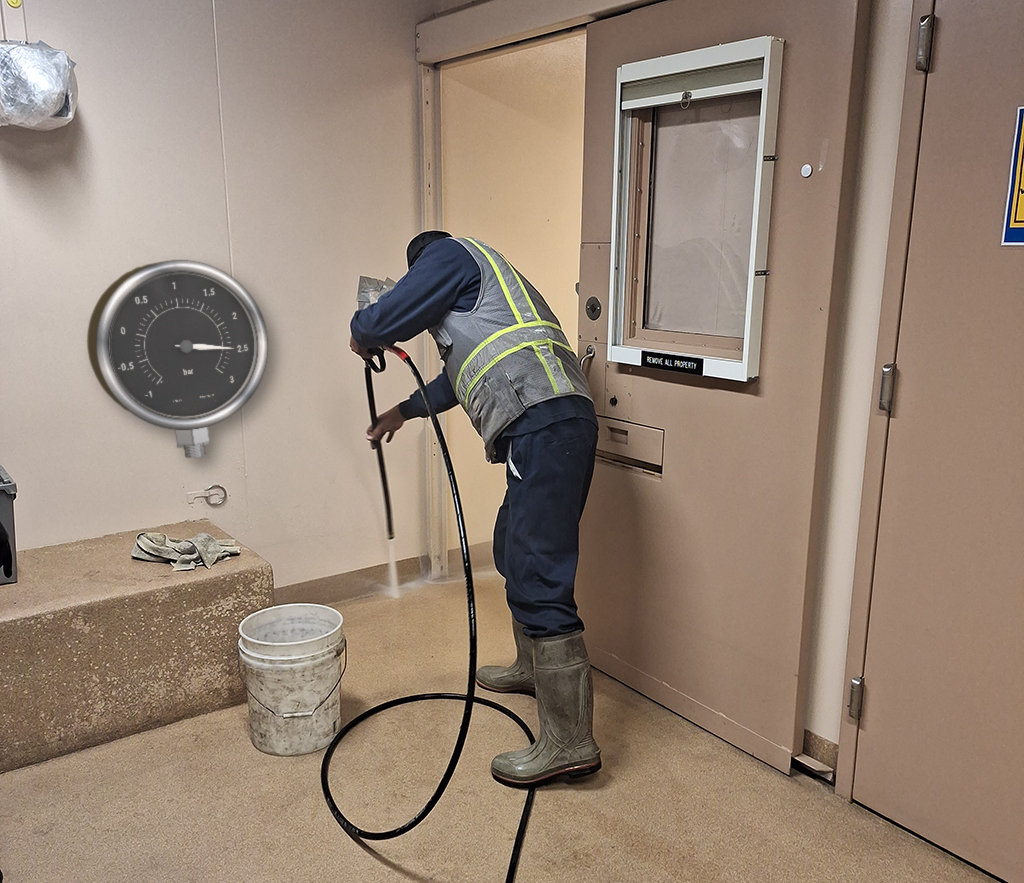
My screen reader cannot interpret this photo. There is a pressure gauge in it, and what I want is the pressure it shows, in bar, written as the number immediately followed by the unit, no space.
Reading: 2.5bar
